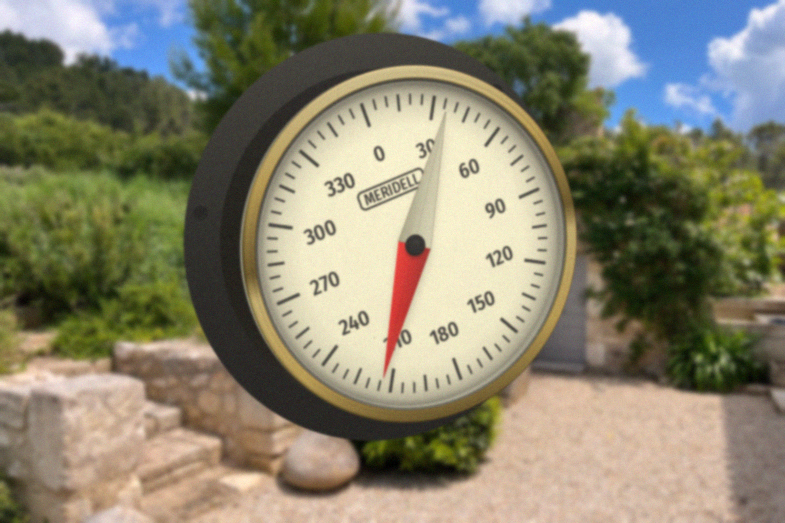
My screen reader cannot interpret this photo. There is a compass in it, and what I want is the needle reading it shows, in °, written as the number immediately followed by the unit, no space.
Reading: 215°
